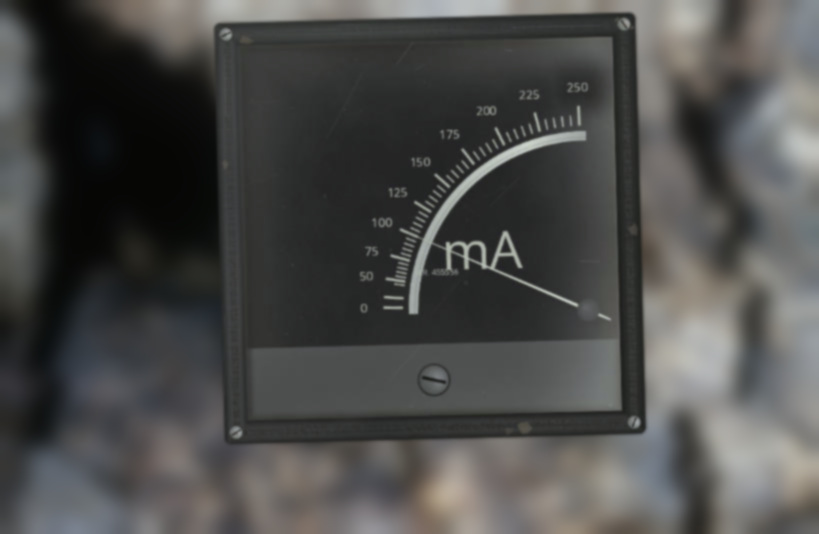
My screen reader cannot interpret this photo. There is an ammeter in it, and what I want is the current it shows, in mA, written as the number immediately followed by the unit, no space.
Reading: 100mA
